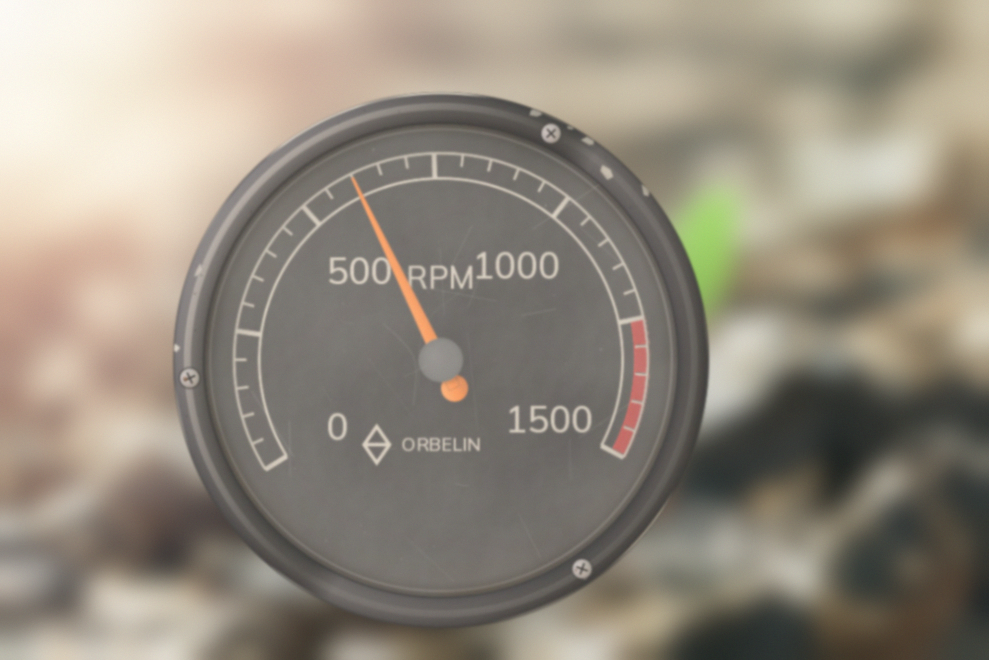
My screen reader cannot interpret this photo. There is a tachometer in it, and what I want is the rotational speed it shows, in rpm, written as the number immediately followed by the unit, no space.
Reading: 600rpm
